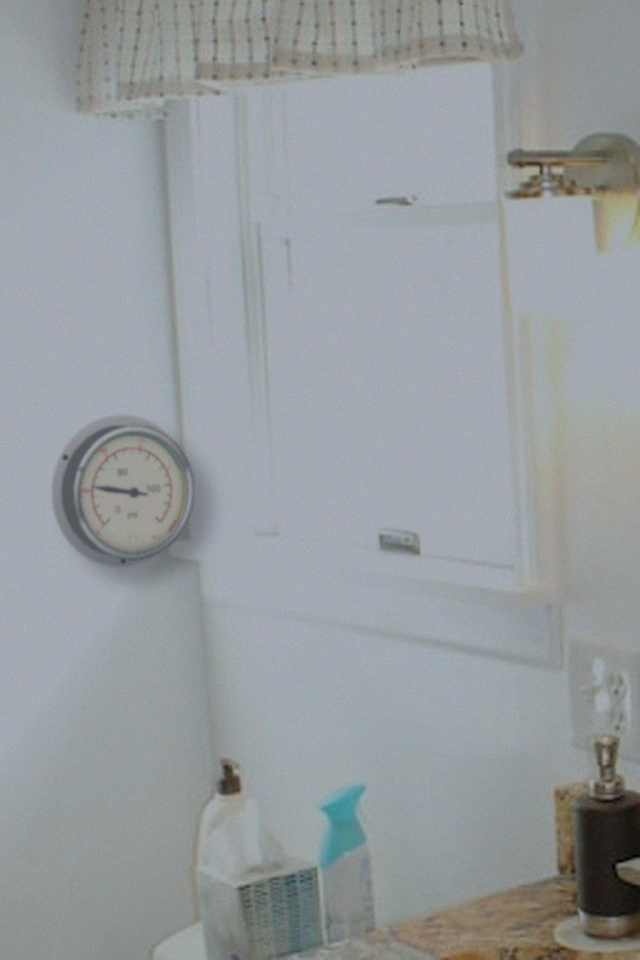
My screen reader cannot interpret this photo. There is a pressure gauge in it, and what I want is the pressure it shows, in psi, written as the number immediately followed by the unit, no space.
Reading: 40psi
